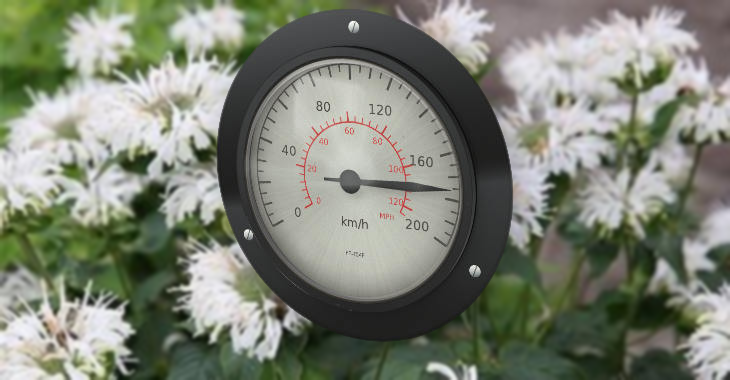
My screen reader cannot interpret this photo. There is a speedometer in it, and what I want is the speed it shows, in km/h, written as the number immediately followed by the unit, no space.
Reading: 175km/h
